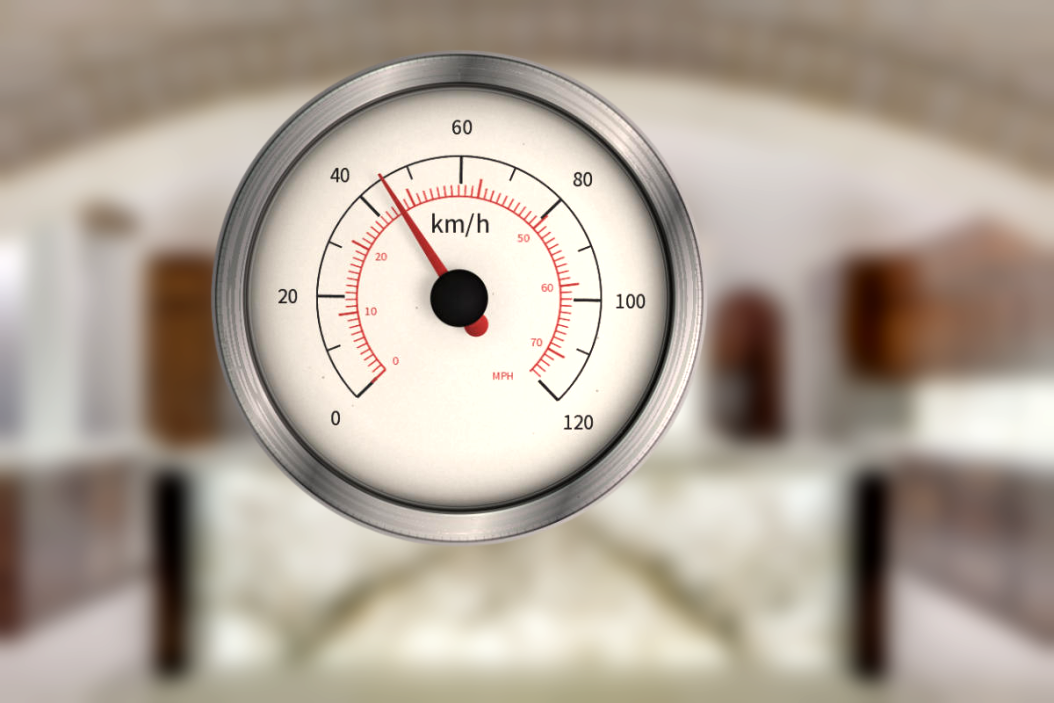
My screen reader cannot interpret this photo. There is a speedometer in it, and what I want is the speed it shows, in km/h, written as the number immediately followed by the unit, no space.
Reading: 45km/h
